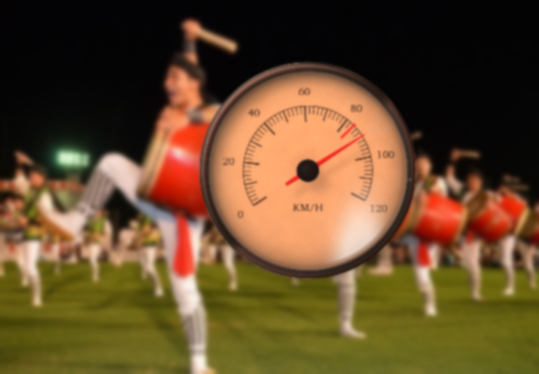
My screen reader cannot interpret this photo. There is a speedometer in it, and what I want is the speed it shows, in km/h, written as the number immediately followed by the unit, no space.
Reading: 90km/h
